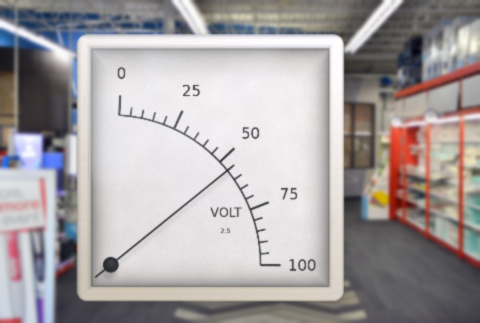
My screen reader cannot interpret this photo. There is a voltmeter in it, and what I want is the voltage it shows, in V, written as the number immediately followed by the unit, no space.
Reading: 55V
